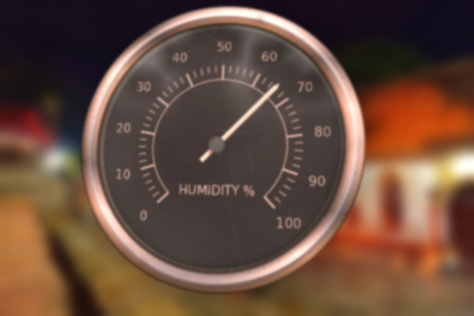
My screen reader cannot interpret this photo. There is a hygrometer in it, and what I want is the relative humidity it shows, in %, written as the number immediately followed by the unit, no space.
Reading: 66%
